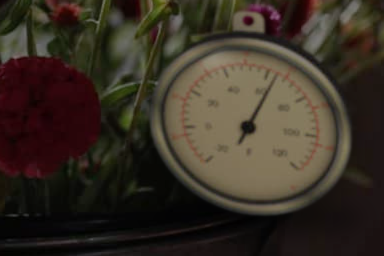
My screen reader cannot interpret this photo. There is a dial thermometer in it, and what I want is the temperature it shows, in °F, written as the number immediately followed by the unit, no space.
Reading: 64°F
